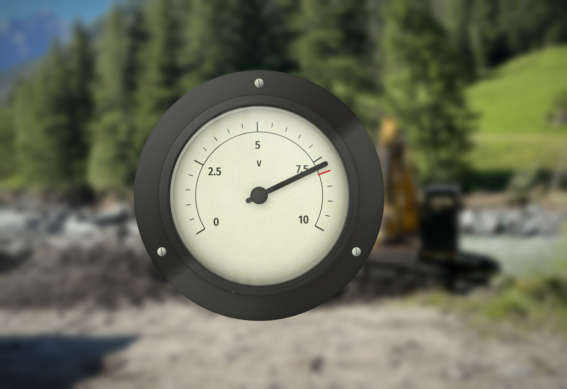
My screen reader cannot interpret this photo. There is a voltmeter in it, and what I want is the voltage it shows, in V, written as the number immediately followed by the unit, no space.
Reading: 7.75V
